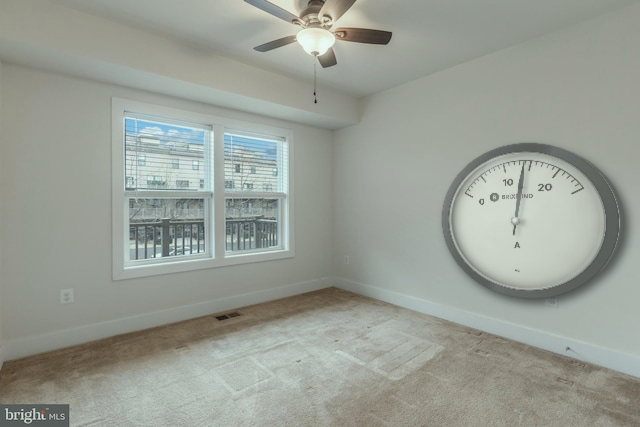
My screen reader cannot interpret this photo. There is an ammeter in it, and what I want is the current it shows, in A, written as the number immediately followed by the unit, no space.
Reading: 14A
